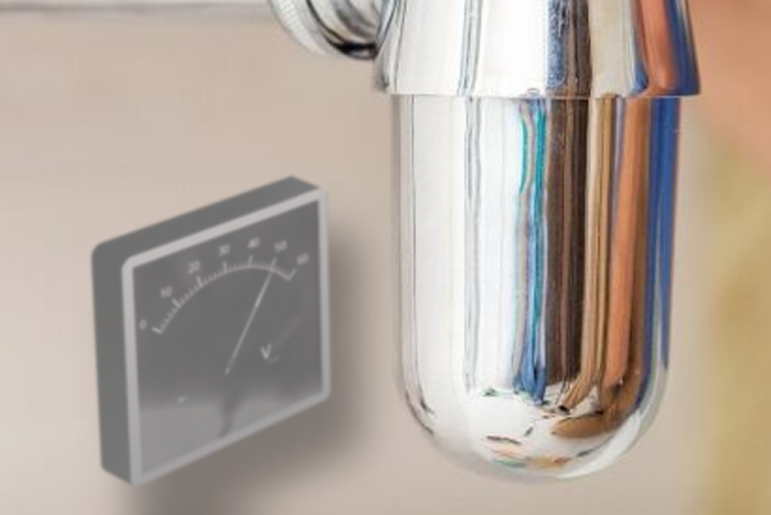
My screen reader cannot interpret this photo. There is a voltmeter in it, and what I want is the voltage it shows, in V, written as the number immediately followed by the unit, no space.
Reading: 50V
